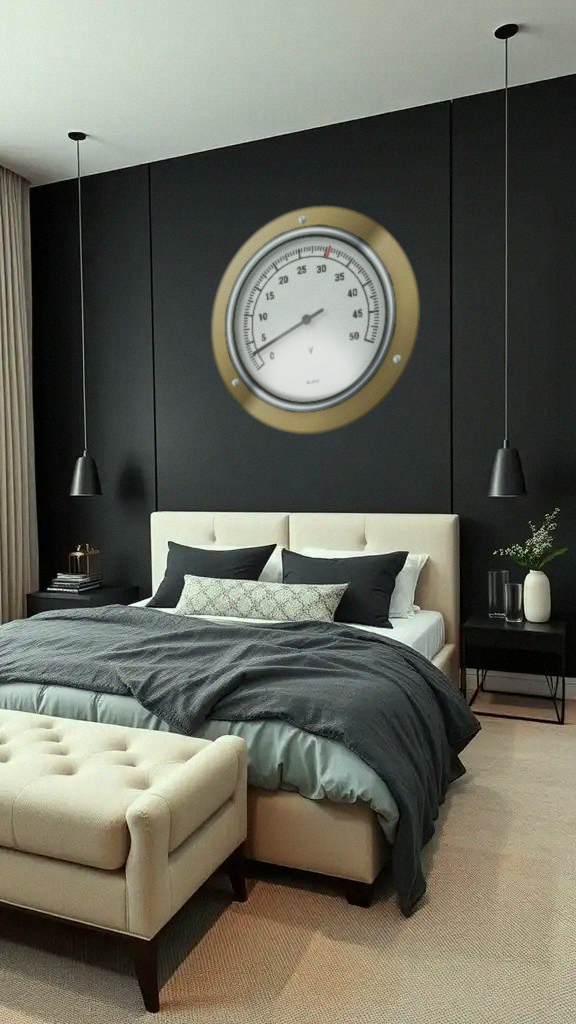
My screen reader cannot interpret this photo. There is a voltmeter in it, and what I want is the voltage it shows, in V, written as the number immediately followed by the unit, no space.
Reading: 2.5V
